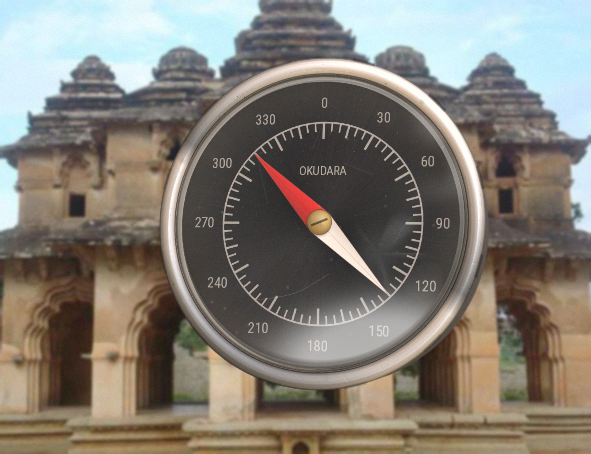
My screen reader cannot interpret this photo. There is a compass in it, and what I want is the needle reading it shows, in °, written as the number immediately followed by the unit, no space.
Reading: 315°
